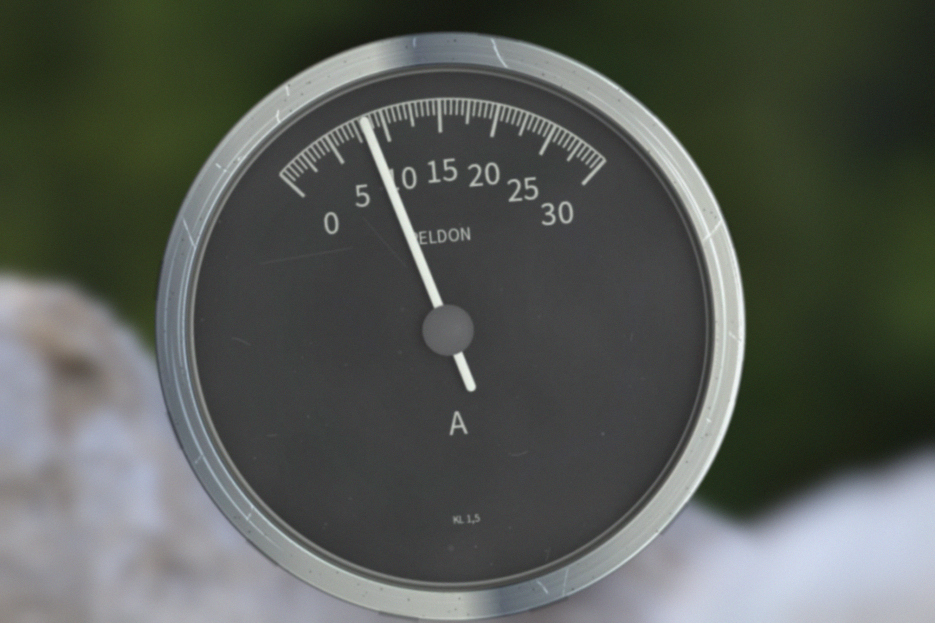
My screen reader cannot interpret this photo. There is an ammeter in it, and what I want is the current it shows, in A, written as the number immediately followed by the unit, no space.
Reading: 8.5A
